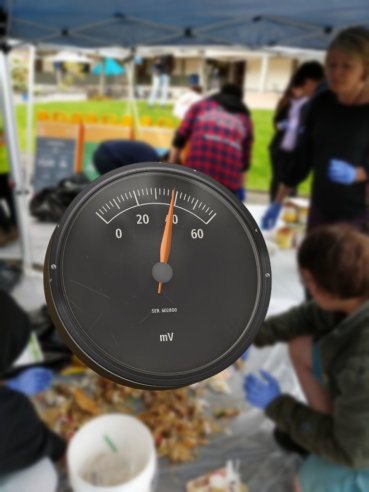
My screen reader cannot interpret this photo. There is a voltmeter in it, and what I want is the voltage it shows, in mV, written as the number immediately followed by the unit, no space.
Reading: 38mV
